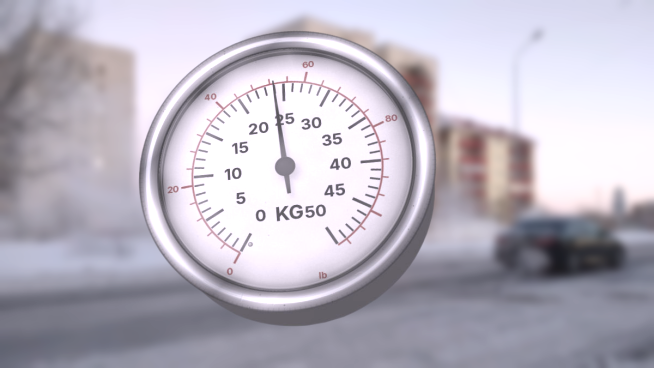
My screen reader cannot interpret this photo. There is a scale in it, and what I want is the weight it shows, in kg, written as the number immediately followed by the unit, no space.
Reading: 24kg
